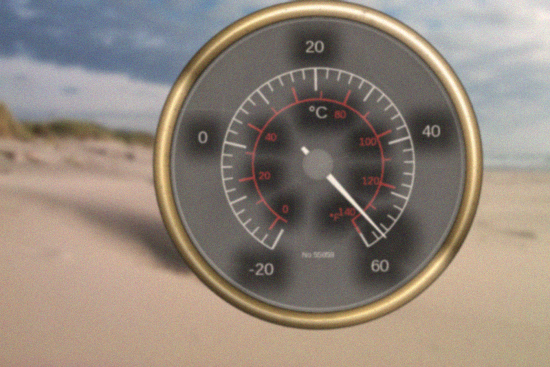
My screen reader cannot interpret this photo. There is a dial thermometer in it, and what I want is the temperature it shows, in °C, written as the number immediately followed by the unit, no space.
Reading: 57°C
